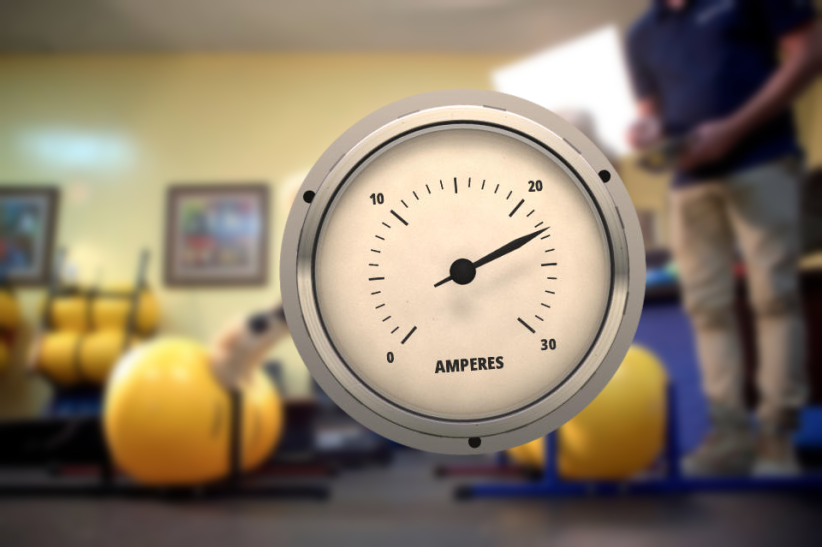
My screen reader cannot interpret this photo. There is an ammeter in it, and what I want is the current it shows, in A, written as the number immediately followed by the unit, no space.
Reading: 22.5A
